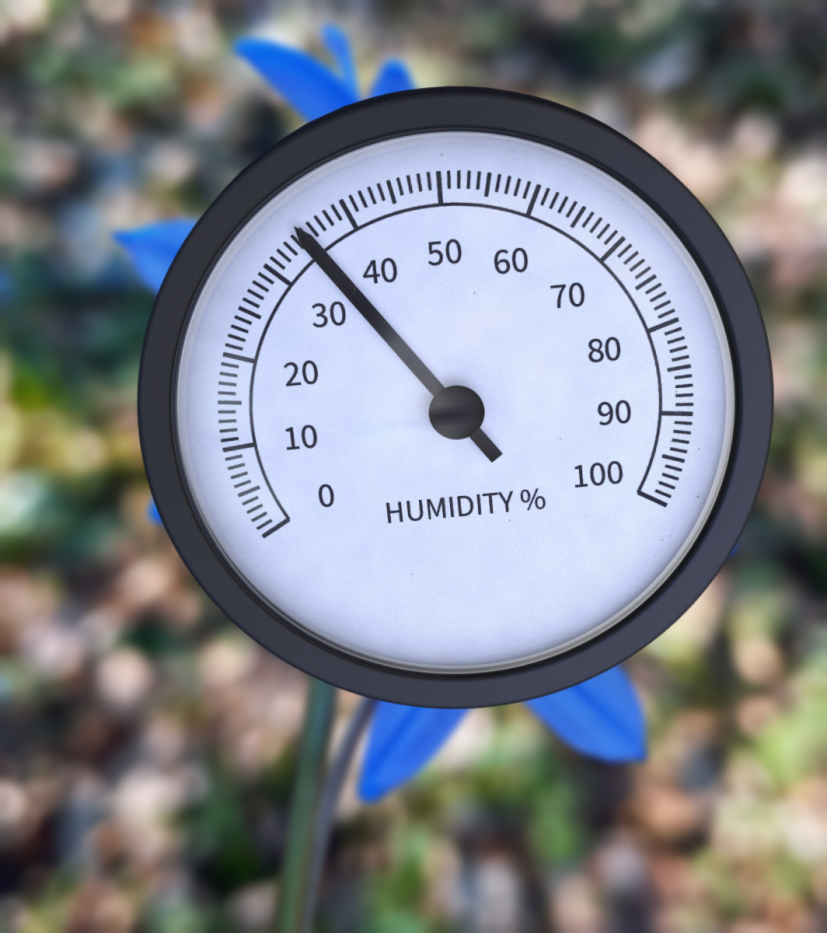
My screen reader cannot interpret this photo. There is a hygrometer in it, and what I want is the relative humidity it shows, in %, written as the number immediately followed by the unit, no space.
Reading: 35%
